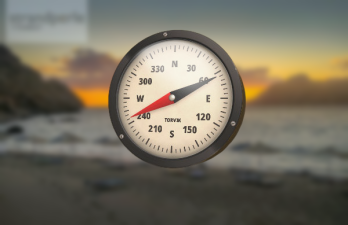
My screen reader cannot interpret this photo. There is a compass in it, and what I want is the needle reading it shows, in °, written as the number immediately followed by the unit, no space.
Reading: 245°
